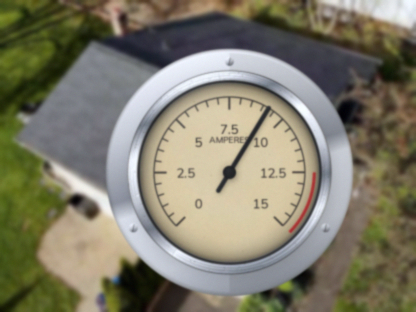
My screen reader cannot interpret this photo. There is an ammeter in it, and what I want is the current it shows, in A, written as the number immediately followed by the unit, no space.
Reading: 9.25A
